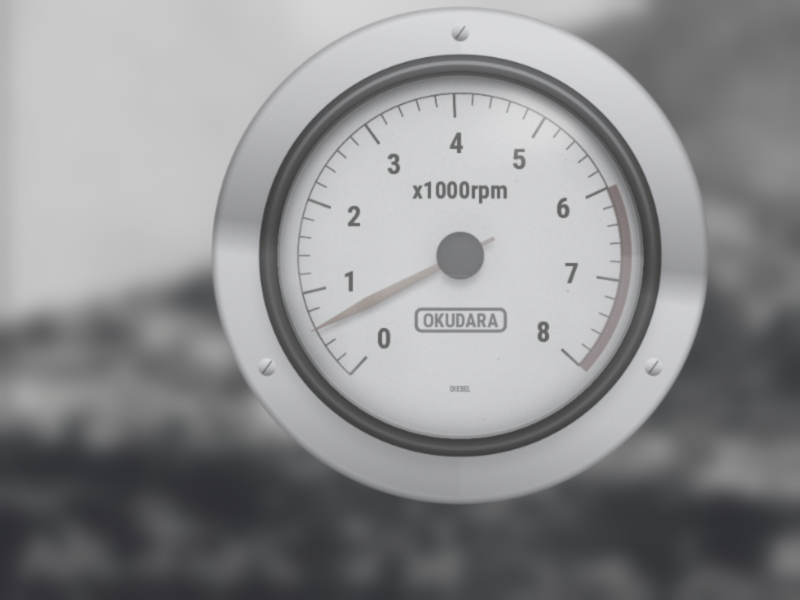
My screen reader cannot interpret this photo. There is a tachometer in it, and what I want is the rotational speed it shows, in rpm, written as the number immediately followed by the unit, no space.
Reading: 600rpm
